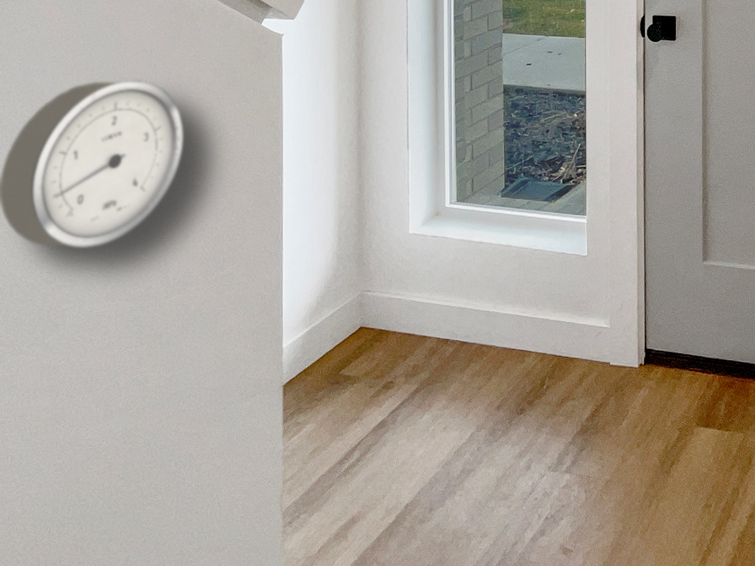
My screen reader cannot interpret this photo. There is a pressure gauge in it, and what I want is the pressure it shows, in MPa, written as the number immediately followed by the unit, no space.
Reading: 0.4MPa
